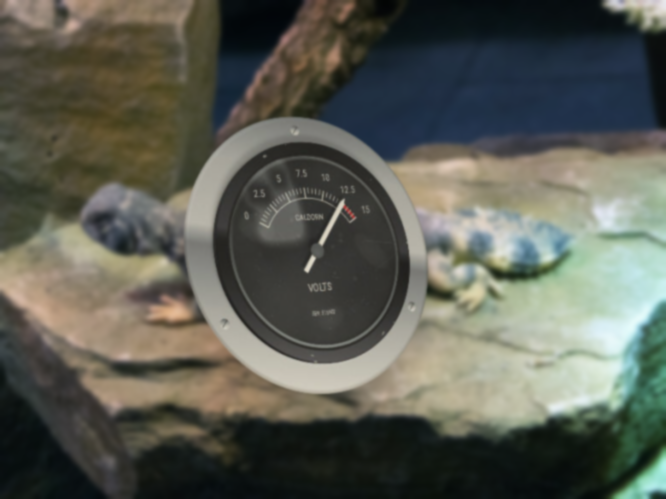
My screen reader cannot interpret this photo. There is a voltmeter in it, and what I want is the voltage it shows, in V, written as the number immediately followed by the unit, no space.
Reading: 12.5V
